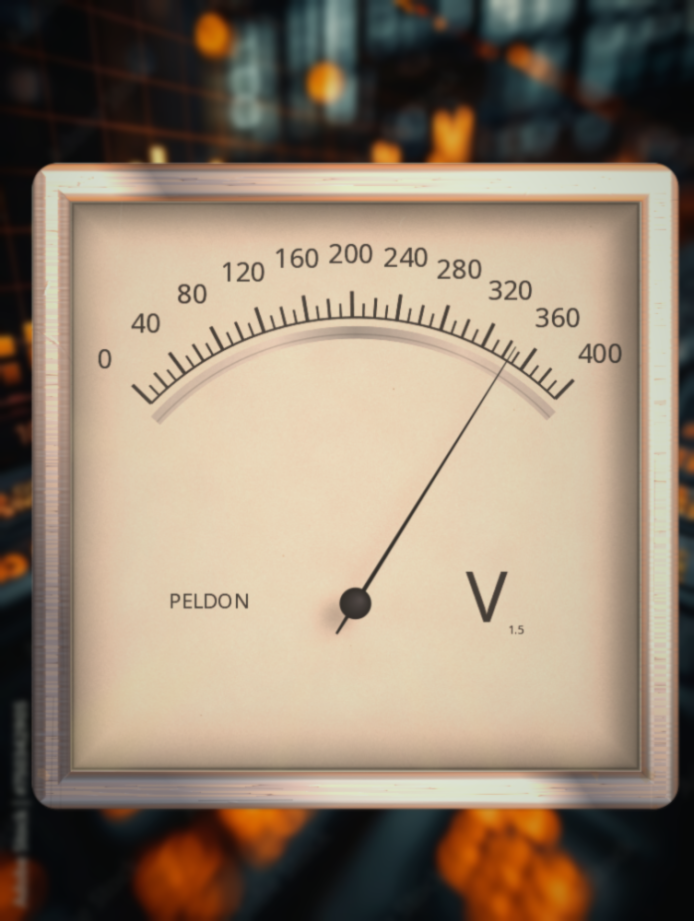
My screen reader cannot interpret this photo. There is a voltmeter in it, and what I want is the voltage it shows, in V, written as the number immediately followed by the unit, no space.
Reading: 345V
